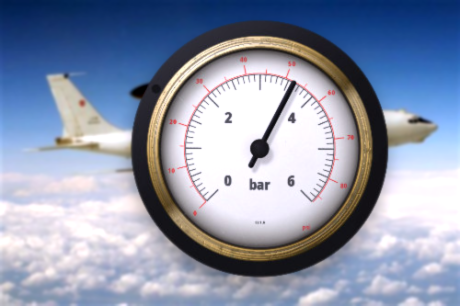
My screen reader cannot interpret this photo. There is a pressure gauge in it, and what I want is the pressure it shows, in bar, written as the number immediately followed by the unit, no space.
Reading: 3.6bar
